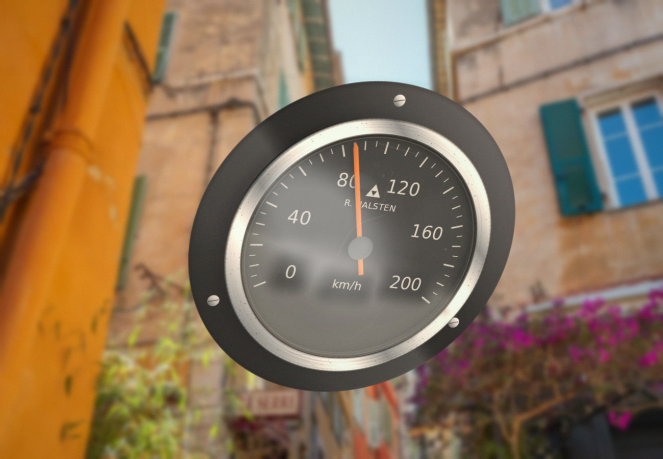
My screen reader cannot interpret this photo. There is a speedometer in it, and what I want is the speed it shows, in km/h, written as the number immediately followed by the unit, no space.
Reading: 85km/h
